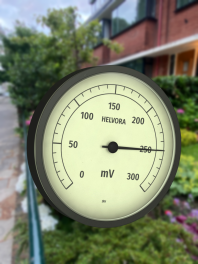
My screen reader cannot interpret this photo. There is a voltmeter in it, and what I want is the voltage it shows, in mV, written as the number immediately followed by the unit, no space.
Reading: 250mV
